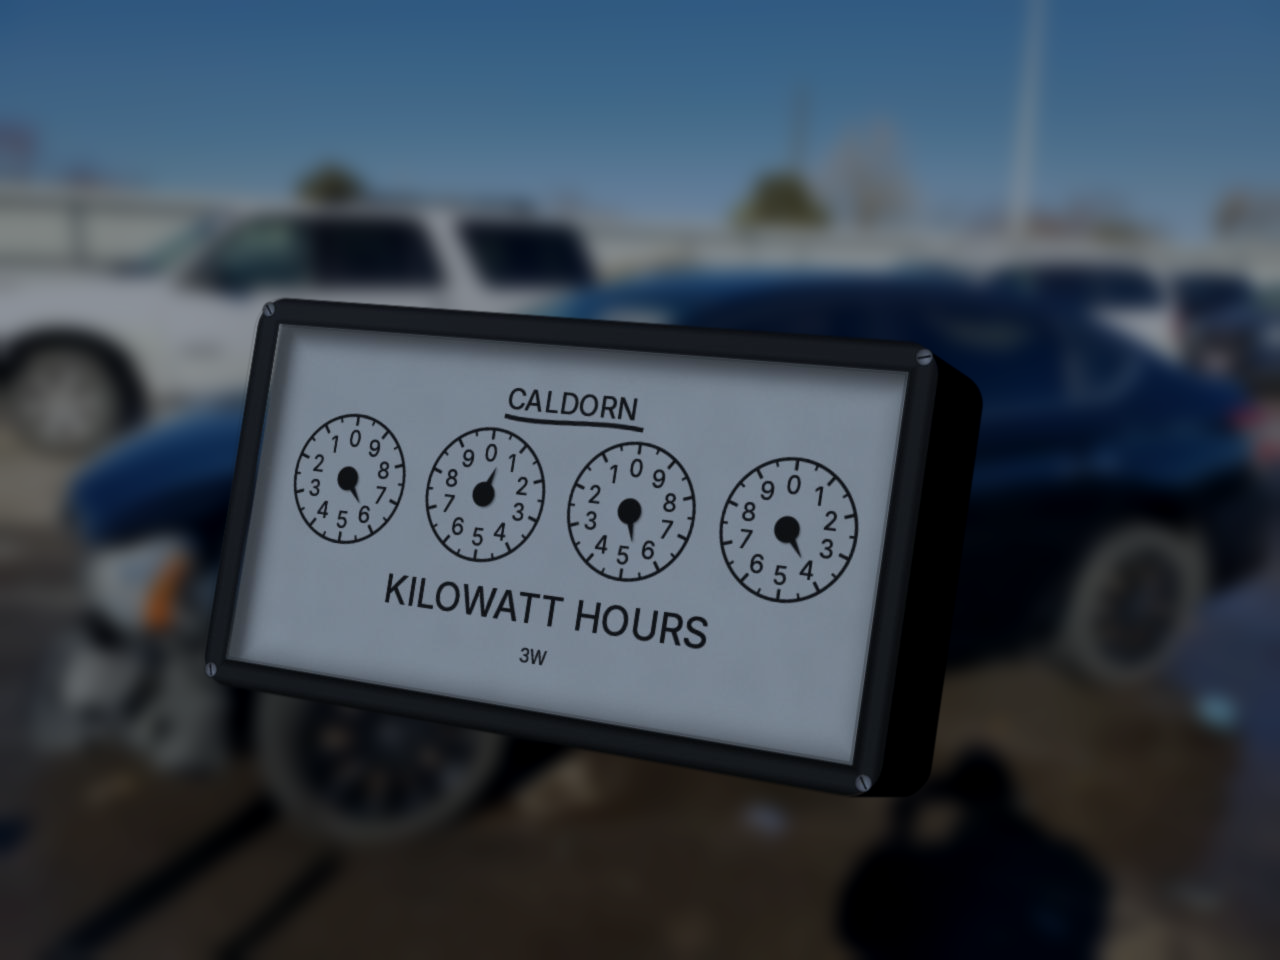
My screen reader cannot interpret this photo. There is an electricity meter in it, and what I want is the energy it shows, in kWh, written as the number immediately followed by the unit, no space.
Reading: 6054kWh
